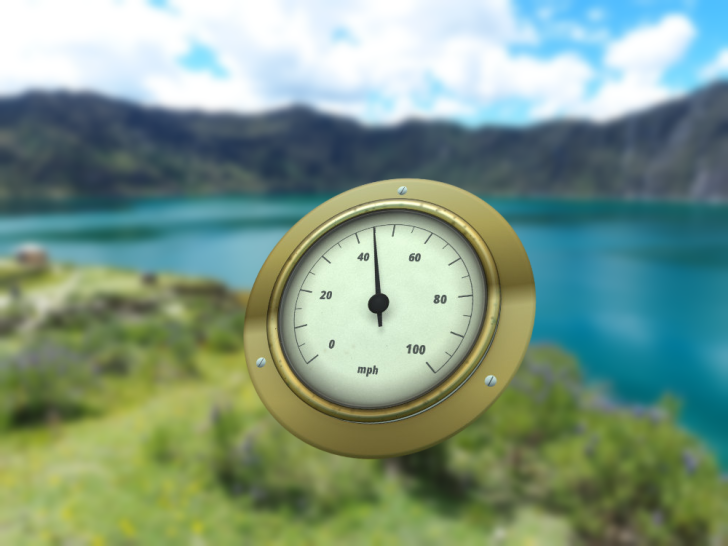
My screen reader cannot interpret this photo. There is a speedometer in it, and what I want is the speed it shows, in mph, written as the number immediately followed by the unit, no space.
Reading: 45mph
